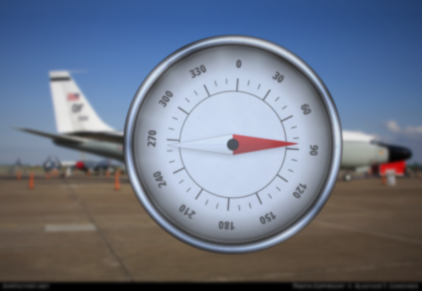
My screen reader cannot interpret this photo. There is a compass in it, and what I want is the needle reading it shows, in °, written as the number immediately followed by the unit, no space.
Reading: 85°
